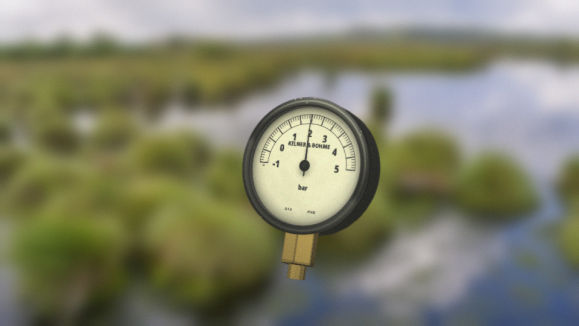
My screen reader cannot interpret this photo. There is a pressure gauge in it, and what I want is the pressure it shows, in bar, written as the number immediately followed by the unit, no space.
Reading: 2bar
